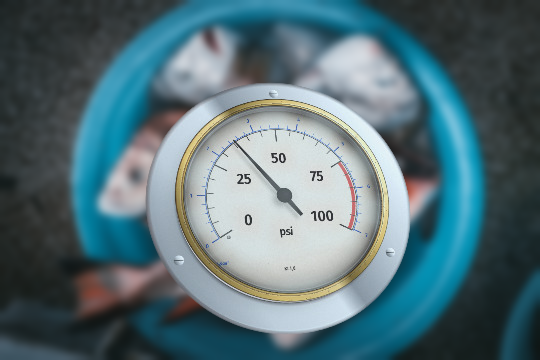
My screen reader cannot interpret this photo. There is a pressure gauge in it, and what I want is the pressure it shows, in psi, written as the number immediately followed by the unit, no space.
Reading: 35psi
